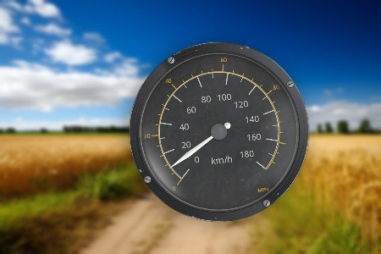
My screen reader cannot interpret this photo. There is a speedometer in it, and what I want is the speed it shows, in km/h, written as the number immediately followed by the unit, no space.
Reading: 10km/h
